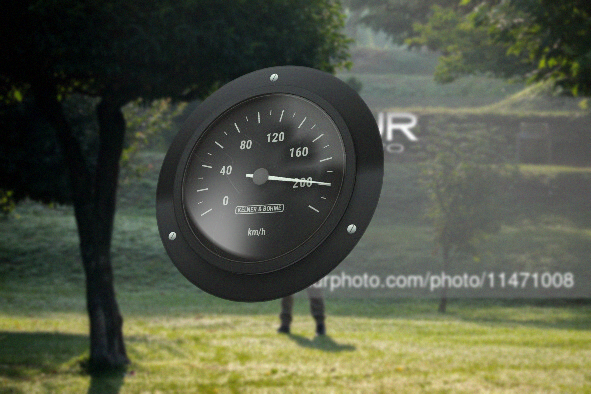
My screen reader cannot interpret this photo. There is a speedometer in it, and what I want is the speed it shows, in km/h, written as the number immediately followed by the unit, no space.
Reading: 200km/h
